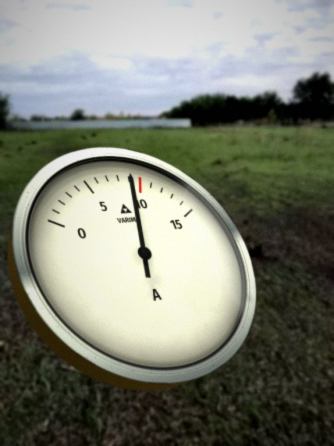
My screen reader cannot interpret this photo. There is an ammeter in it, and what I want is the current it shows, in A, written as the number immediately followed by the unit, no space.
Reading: 9A
